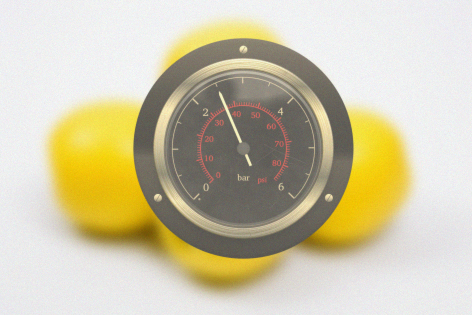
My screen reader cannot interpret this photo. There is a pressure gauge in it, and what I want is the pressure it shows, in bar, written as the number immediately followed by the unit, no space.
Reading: 2.5bar
